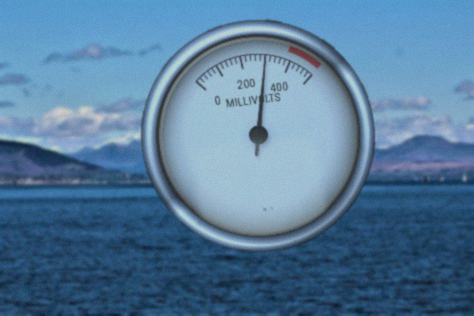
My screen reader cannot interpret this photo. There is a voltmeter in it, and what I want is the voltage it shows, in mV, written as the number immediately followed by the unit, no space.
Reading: 300mV
